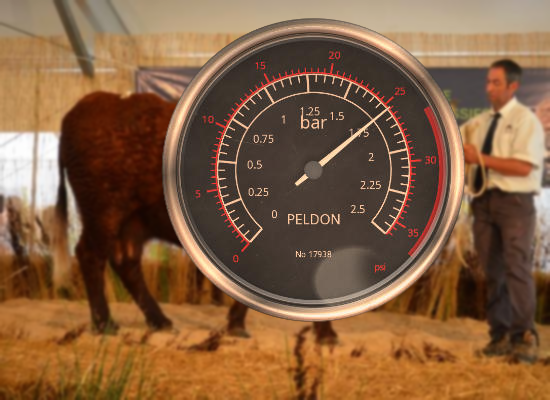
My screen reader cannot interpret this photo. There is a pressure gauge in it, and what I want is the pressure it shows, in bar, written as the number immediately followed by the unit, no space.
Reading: 1.75bar
